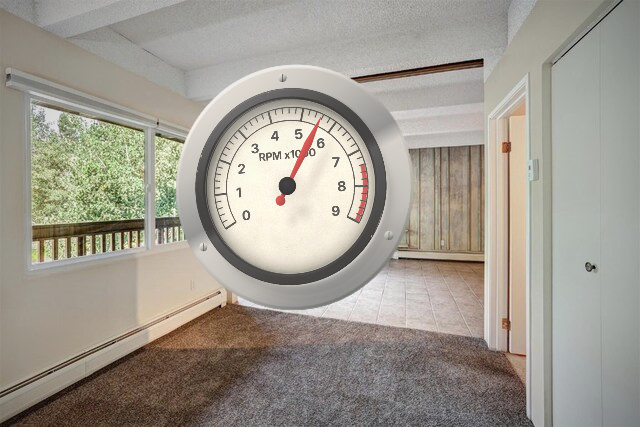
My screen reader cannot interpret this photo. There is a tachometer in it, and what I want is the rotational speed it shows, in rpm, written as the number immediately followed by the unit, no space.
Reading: 5600rpm
